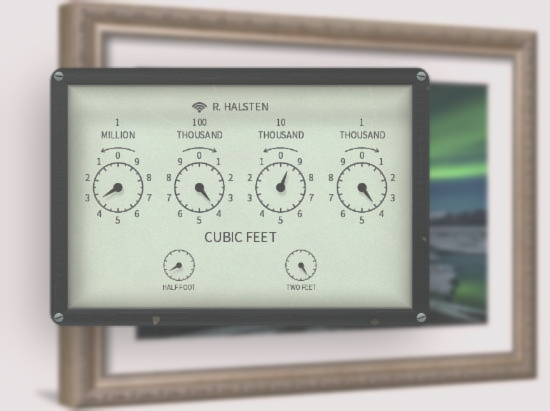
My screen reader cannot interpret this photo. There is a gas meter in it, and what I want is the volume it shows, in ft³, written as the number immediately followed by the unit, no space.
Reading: 339400ft³
